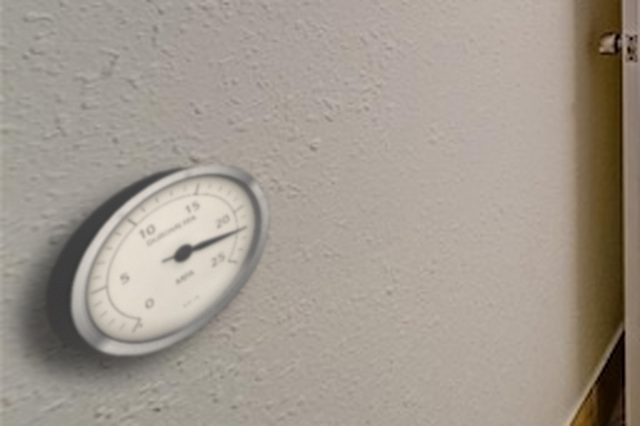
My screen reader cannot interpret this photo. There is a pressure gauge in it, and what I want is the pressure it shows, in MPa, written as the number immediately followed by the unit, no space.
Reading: 22MPa
